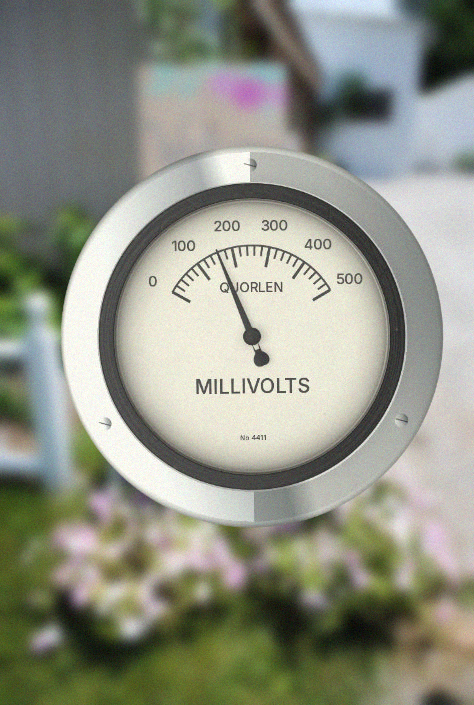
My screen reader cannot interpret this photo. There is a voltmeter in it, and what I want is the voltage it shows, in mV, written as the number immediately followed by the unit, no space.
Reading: 160mV
